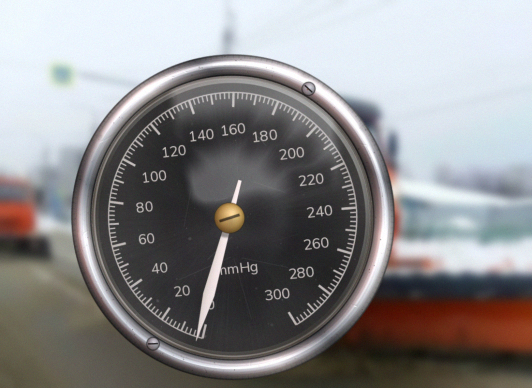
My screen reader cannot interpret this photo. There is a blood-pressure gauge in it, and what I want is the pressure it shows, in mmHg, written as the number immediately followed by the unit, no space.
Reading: 2mmHg
